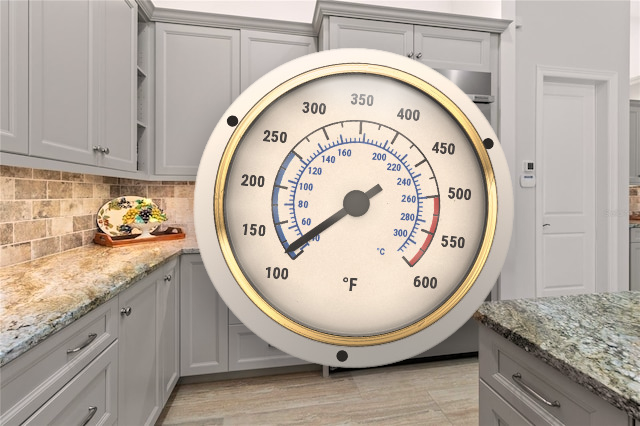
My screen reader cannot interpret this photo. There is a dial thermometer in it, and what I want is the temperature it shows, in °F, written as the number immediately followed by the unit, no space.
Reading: 112.5°F
